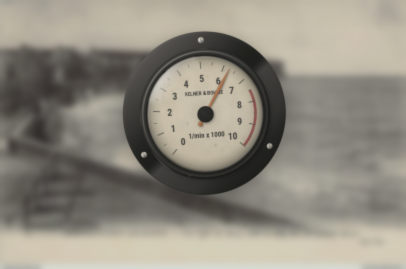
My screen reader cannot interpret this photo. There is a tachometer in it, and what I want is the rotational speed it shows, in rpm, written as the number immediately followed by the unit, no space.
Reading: 6250rpm
